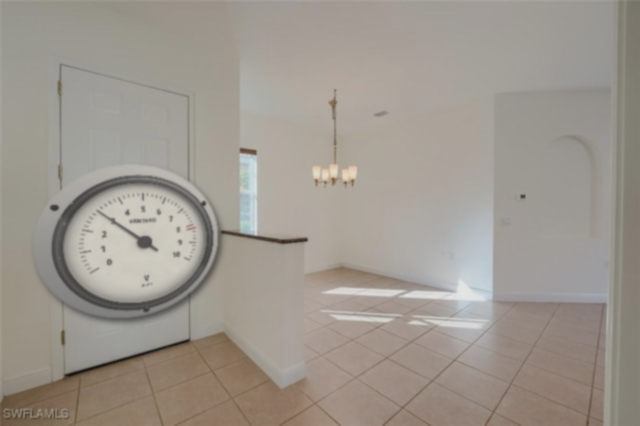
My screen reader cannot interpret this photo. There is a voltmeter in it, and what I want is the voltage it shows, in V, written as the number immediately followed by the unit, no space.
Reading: 3V
